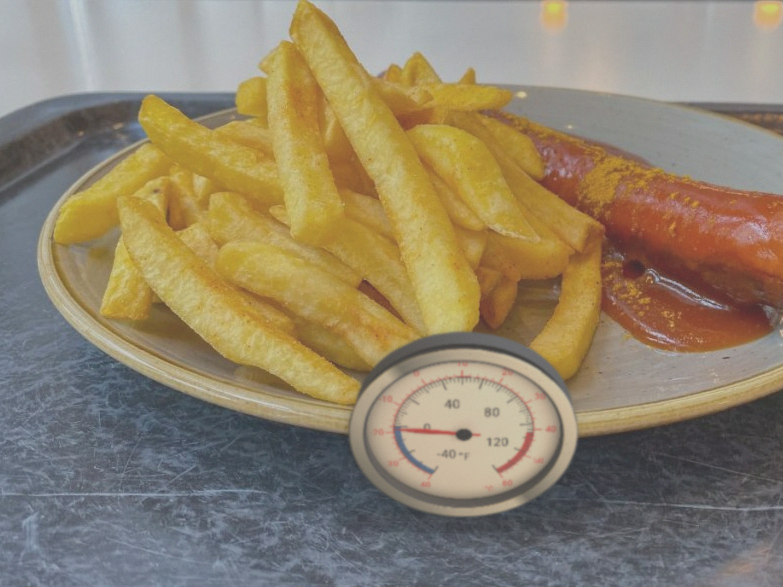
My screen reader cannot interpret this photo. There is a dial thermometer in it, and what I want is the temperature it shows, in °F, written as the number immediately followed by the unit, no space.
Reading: 0°F
